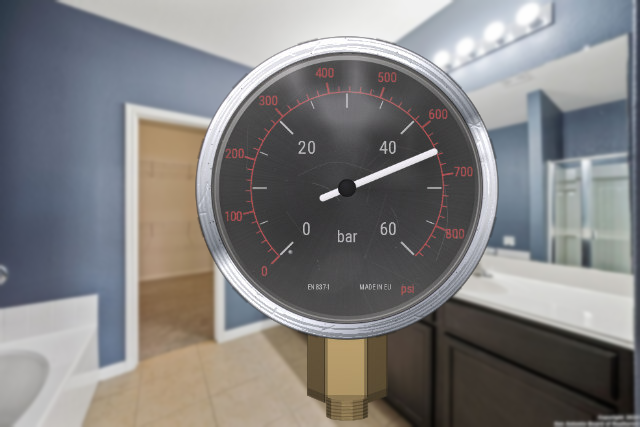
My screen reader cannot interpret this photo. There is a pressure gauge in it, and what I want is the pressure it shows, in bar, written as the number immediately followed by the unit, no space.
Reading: 45bar
